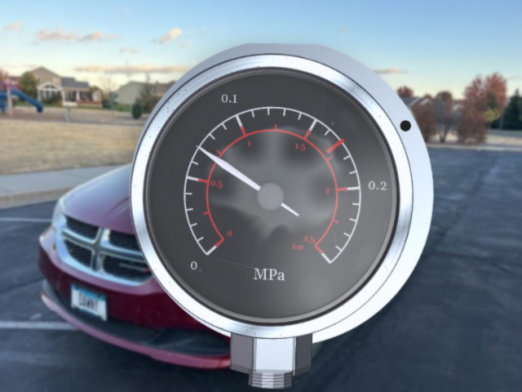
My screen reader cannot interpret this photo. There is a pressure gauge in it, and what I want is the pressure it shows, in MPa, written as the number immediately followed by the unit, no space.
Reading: 0.07MPa
